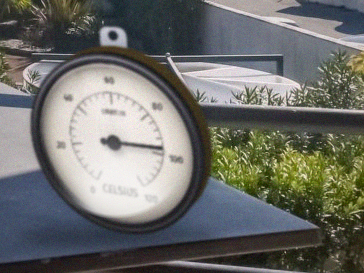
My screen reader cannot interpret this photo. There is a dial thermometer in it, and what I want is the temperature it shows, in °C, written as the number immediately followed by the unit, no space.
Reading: 96°C
